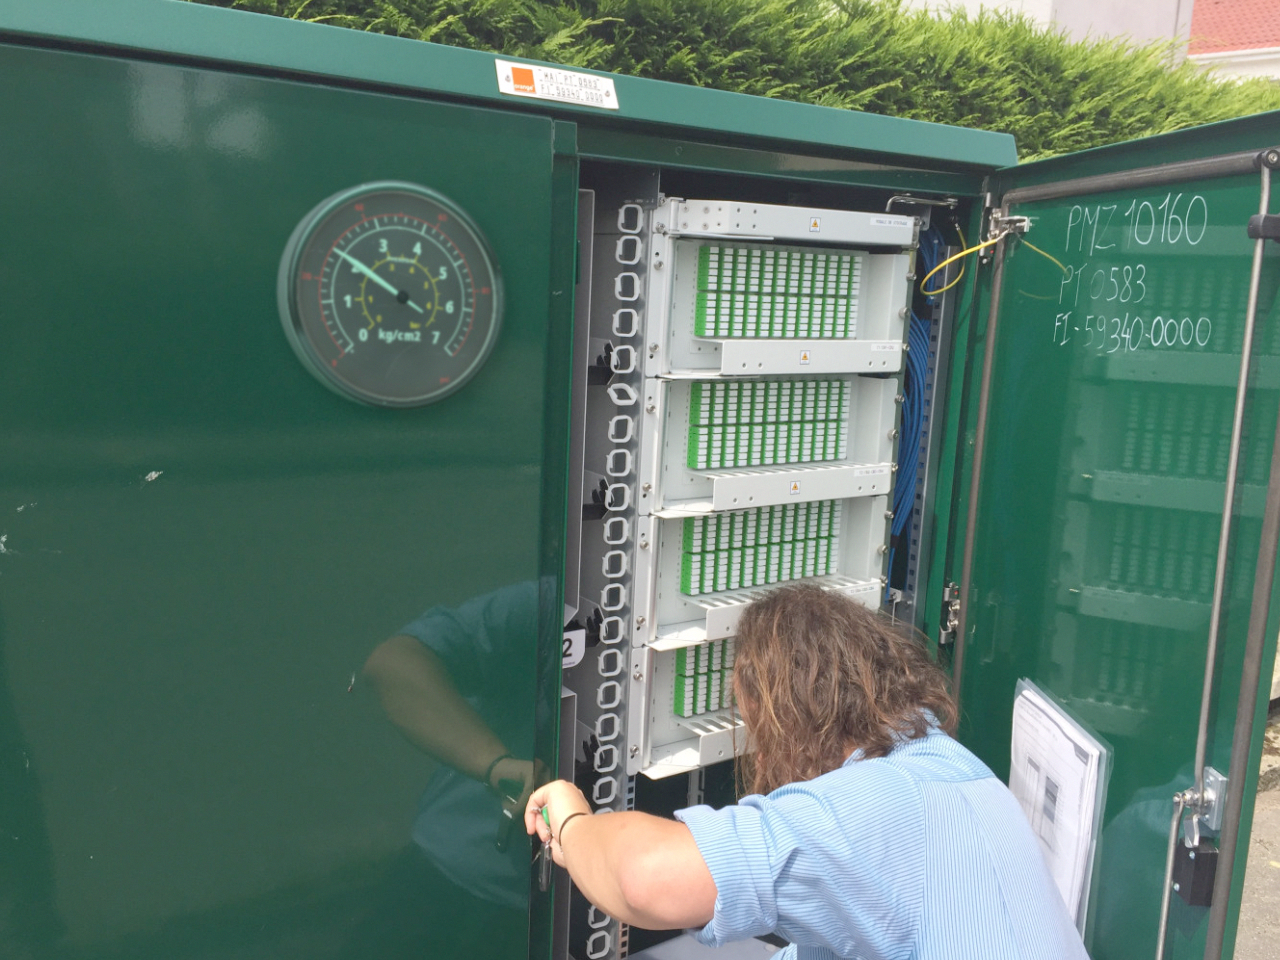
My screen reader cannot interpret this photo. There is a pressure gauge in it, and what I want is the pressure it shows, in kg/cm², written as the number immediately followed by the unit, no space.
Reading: 2kg/cm²
